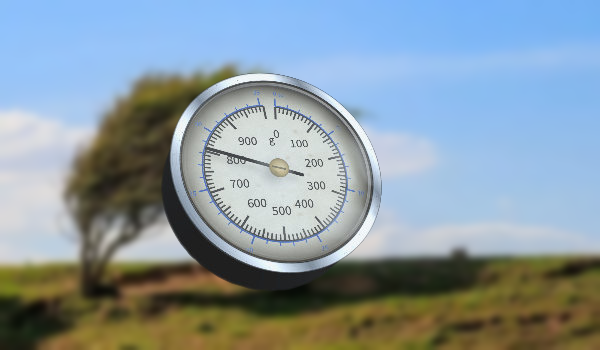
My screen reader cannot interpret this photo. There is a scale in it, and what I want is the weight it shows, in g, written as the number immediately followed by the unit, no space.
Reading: 800g
